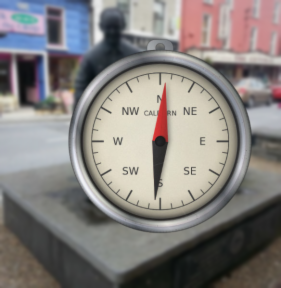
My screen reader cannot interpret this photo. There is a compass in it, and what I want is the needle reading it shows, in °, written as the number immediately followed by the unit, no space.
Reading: 5°
